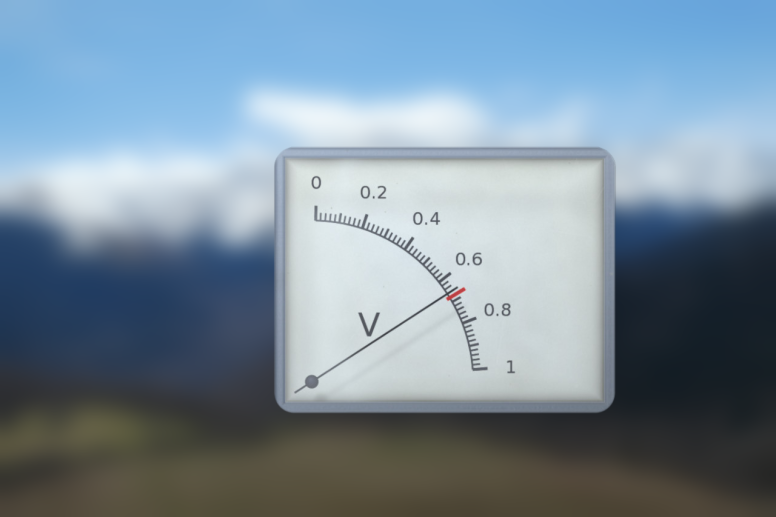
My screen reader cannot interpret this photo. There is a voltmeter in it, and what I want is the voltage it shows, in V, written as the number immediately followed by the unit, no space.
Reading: 0.66V
